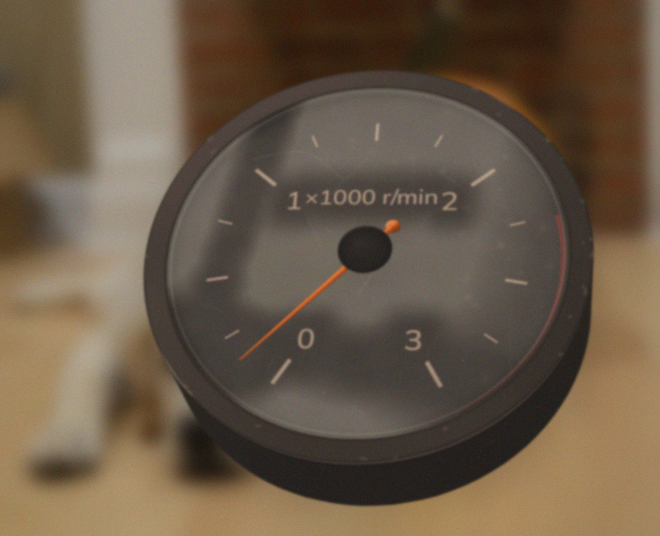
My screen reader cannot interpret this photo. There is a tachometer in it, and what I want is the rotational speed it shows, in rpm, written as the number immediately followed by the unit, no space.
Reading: 125rpm
